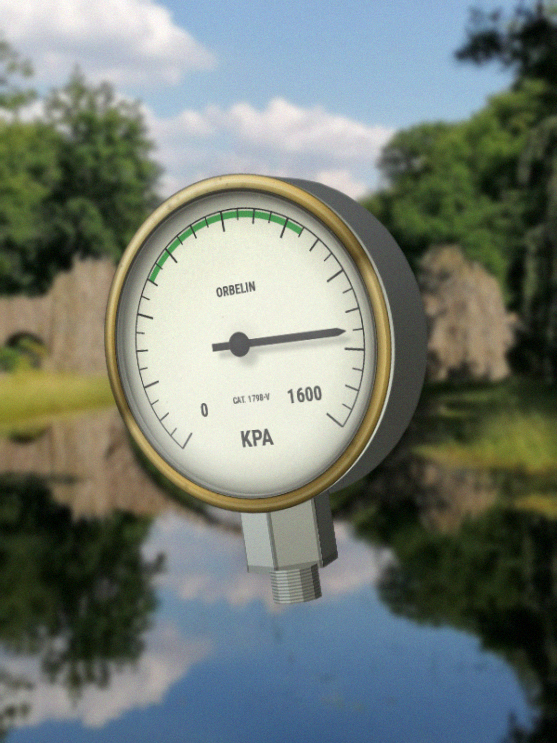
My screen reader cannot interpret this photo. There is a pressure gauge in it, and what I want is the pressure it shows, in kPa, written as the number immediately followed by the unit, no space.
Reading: 1350kPa
